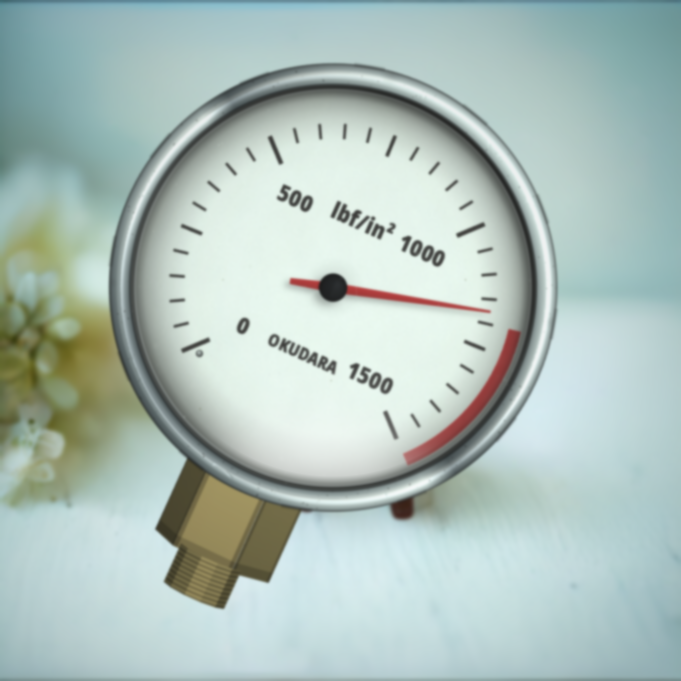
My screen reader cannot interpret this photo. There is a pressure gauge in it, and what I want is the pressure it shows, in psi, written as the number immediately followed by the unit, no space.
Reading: 1175psi
